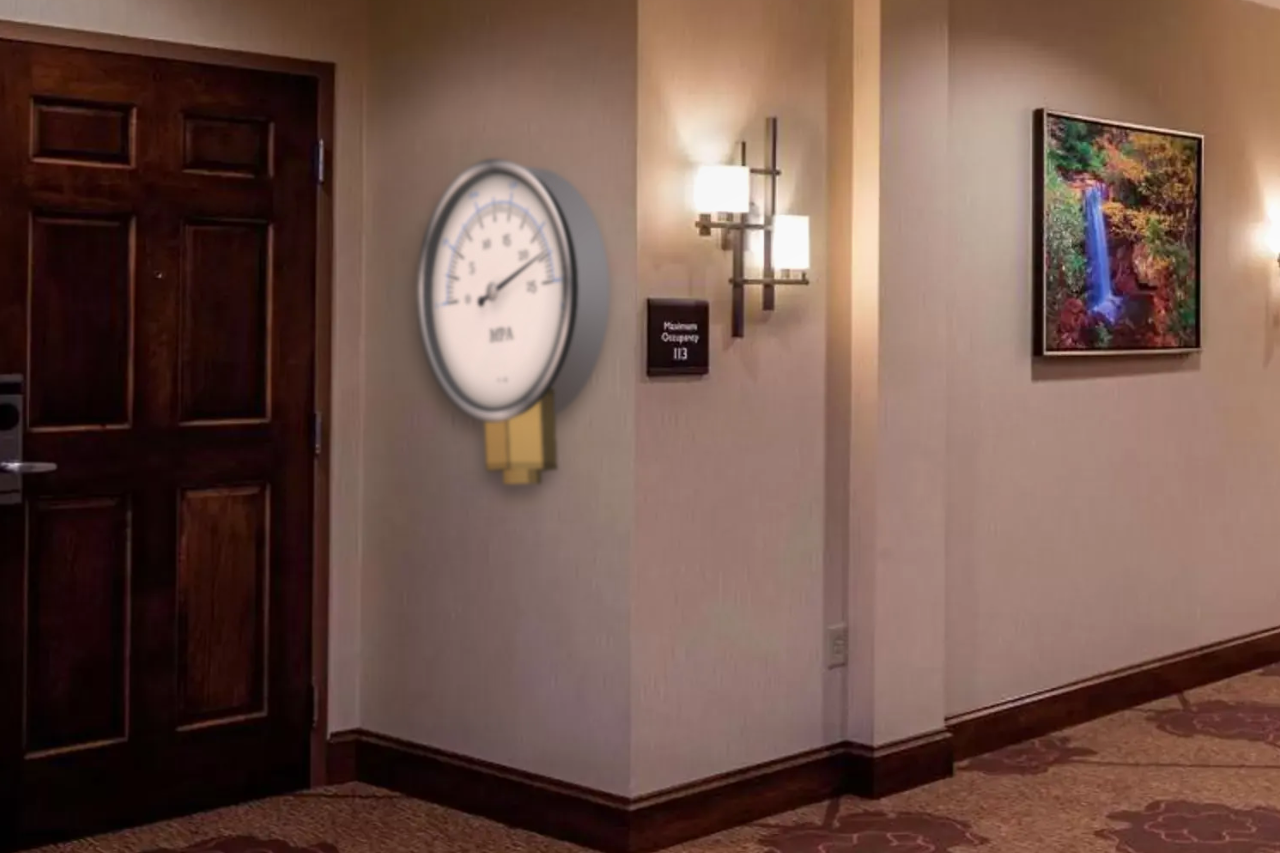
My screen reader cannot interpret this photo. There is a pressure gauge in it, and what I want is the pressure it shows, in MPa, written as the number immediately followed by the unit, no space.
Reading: 22.5MPa
